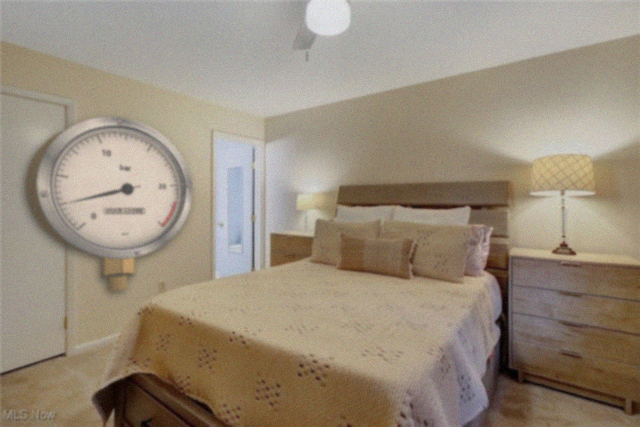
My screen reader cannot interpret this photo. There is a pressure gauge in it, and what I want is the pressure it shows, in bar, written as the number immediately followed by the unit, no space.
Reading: 2.5bar
